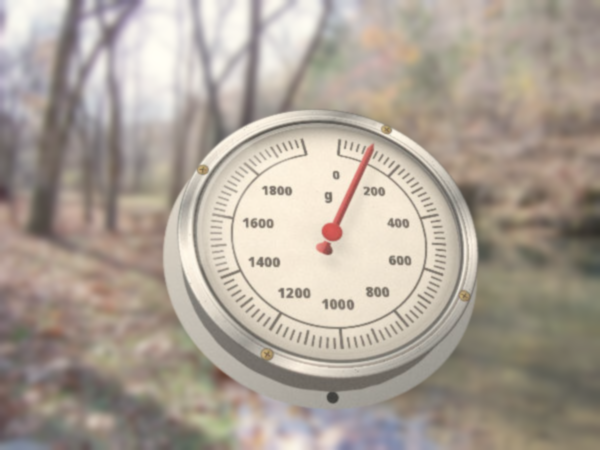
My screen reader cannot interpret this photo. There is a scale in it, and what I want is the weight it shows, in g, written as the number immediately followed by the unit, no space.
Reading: 100g
